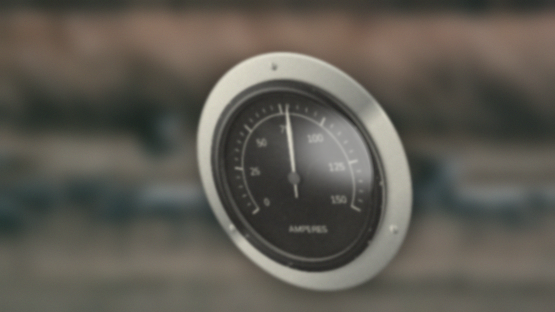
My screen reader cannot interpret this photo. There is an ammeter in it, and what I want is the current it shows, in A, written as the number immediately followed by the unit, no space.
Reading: 80A
